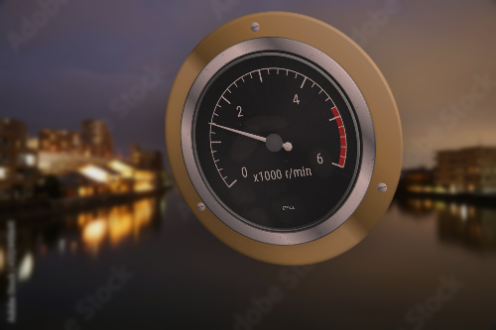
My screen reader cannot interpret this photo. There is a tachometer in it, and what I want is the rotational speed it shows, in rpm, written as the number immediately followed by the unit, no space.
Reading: 1400rpm
